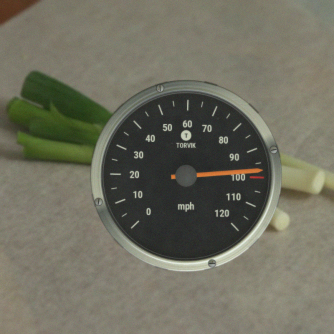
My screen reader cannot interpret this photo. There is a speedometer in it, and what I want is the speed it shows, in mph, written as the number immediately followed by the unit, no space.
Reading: 97.5mph
